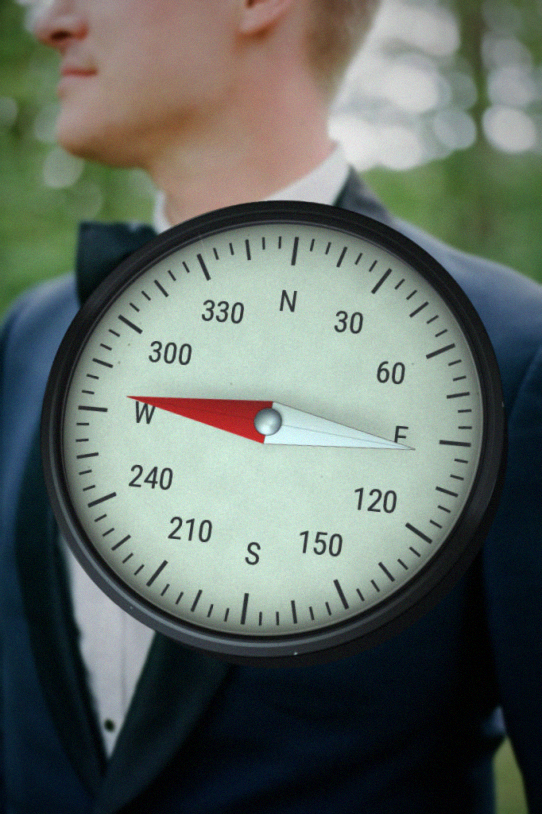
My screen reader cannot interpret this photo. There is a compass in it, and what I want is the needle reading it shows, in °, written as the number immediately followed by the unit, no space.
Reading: 275°
